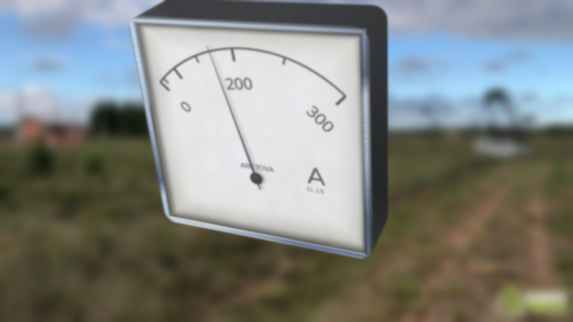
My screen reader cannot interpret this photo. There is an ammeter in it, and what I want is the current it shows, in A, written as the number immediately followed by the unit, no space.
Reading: 175A
